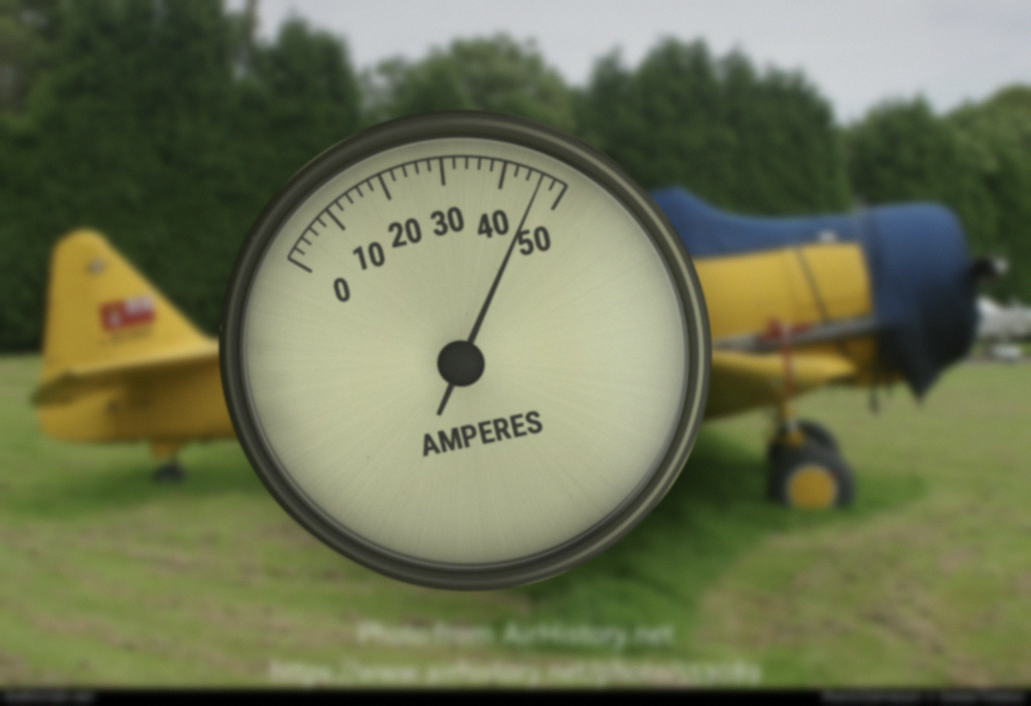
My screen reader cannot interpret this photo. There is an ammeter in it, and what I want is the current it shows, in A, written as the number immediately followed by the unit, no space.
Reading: 46A
